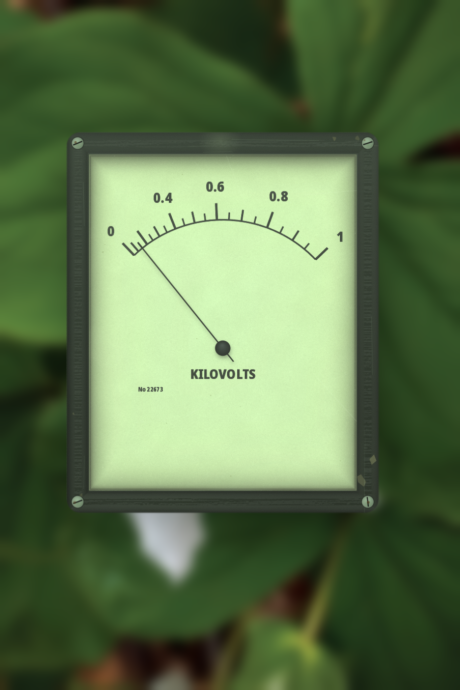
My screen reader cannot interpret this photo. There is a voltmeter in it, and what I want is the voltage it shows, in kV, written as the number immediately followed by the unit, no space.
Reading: 0.15kV
